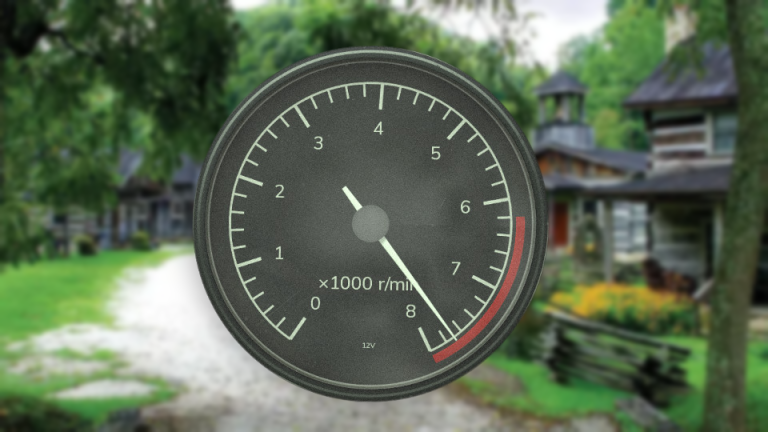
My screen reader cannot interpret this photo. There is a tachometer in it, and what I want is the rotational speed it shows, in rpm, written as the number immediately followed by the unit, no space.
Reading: 7700rpm
